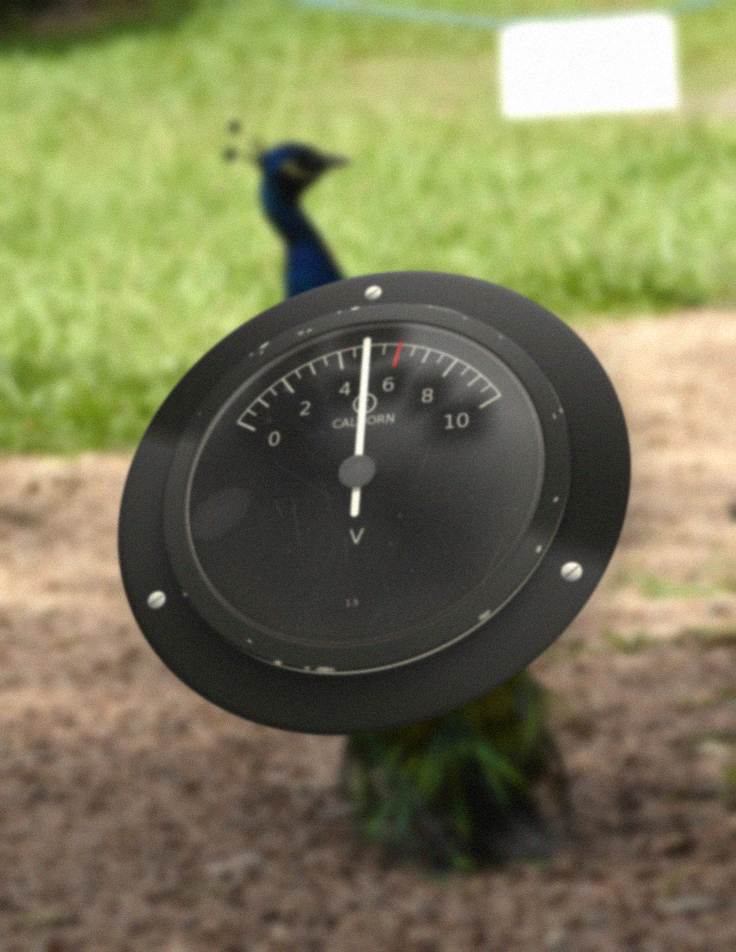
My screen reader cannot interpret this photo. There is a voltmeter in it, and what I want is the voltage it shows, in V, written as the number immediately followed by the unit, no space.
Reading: 5V
